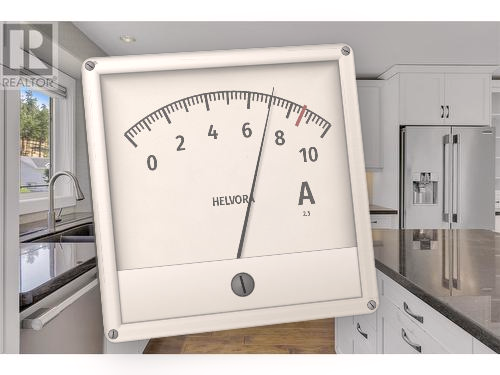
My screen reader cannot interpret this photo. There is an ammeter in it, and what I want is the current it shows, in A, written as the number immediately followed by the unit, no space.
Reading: 7A
